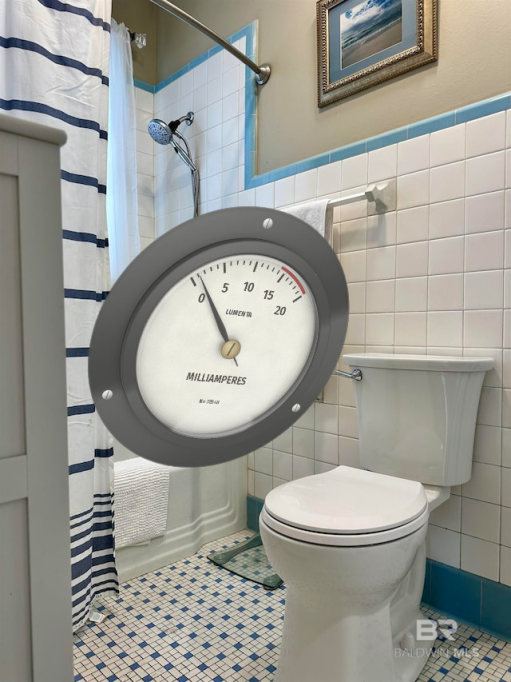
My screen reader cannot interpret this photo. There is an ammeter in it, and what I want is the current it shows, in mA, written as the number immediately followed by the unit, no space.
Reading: 1mA
